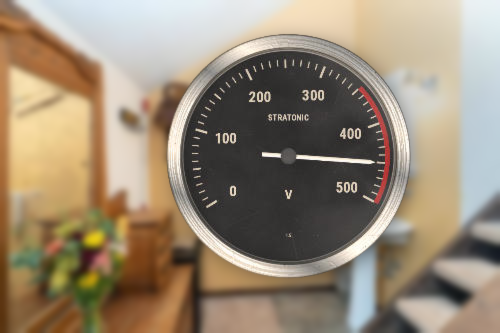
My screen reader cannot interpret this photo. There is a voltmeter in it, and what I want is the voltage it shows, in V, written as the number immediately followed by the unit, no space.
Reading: 450V
